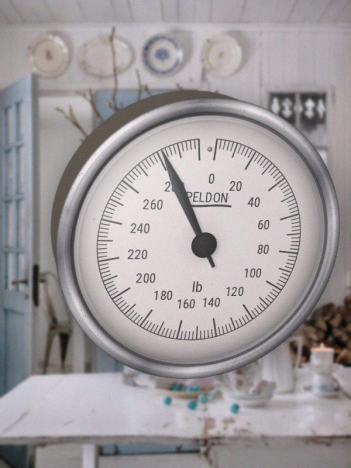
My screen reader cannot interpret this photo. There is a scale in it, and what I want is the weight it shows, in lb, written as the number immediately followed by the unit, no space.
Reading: 282lb
